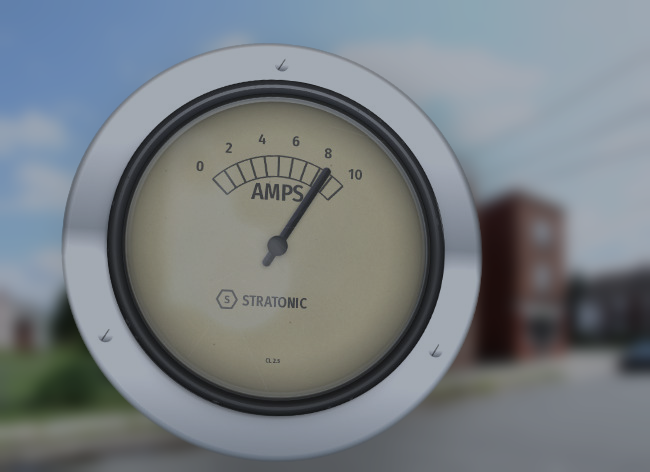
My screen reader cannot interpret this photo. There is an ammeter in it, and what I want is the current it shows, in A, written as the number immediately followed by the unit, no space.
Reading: 8.5A
